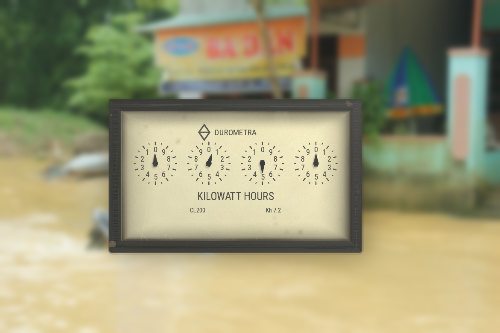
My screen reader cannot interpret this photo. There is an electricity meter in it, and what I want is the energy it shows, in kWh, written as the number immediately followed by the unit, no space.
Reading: 50kWh
